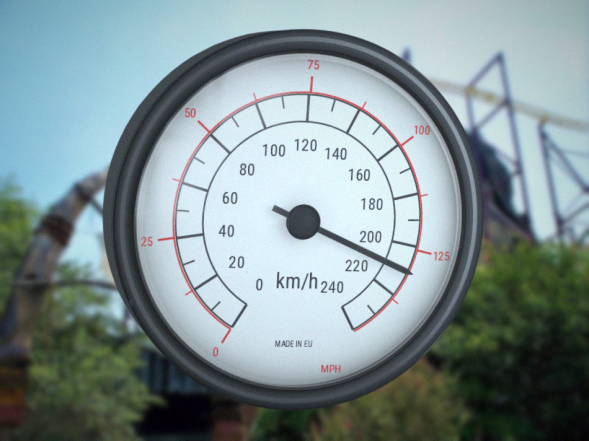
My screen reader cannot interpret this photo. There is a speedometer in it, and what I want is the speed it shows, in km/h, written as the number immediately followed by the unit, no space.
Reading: 210km/h
